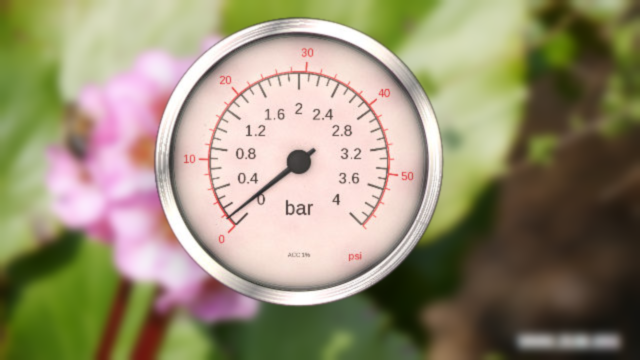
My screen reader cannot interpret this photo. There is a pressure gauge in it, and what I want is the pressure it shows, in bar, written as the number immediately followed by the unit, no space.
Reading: 0.1bar
